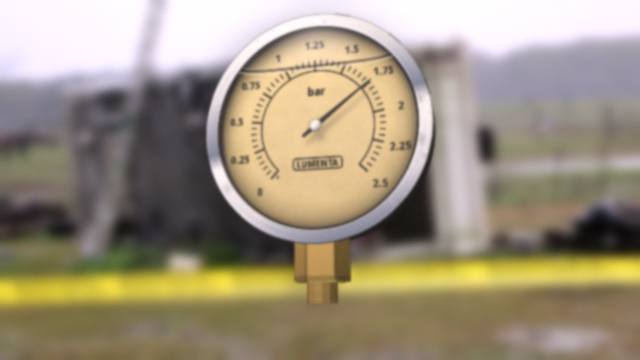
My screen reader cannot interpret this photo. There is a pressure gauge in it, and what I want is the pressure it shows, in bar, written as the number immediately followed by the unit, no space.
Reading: 1.75bar
